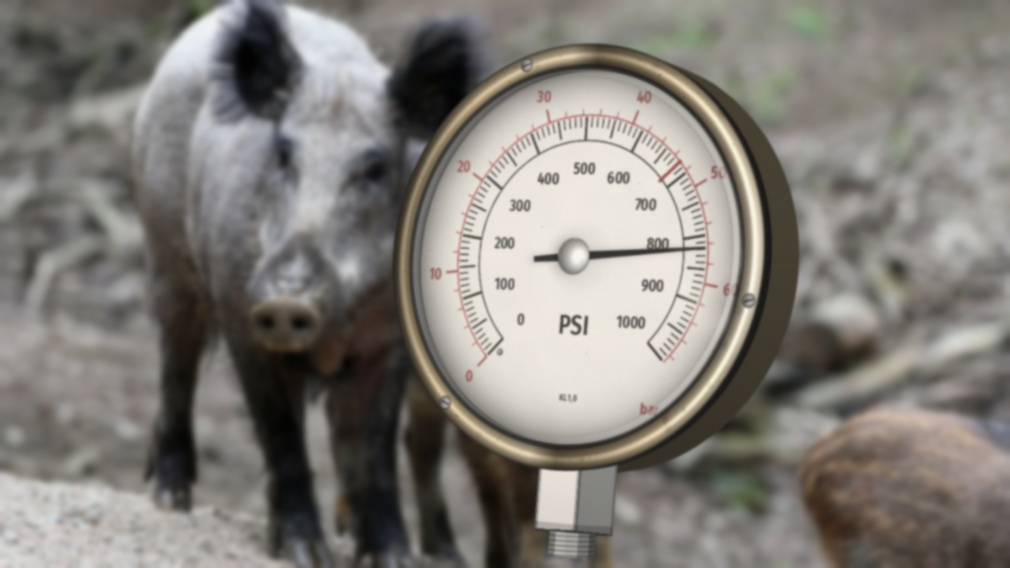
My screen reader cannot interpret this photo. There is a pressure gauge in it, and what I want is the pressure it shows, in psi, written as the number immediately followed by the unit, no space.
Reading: 820psi
